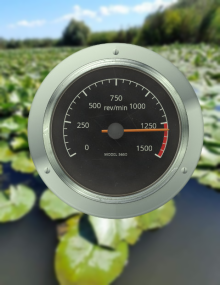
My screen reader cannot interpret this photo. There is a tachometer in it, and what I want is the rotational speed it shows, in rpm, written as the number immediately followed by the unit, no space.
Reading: 1300rpm
